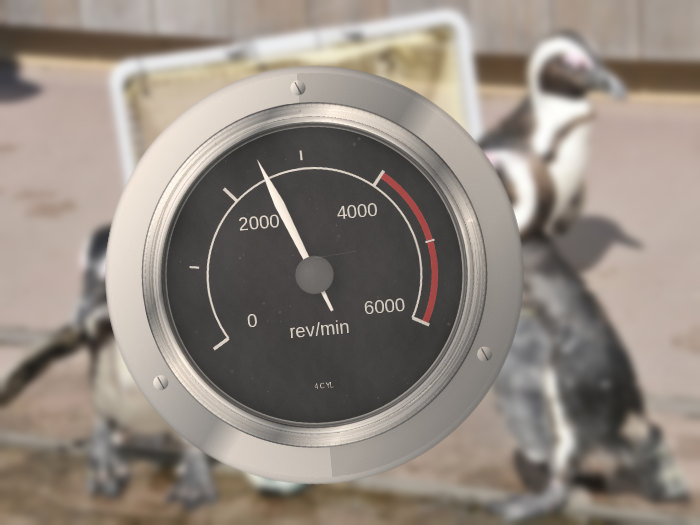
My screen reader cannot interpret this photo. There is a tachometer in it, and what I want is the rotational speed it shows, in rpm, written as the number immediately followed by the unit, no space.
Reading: 2500rpm
